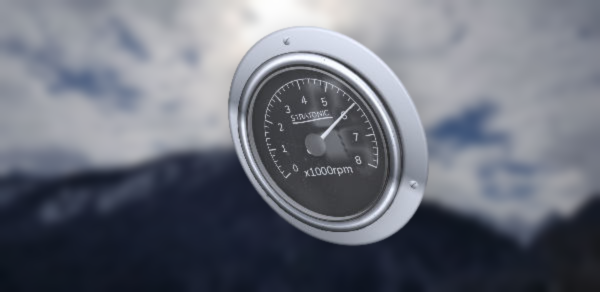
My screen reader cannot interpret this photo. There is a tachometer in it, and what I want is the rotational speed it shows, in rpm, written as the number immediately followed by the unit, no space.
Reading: 6000rpm
